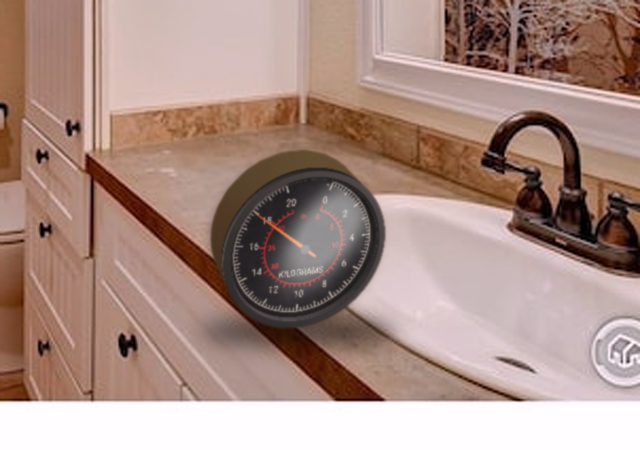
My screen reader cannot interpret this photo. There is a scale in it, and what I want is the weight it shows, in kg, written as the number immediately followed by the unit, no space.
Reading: 18kg
